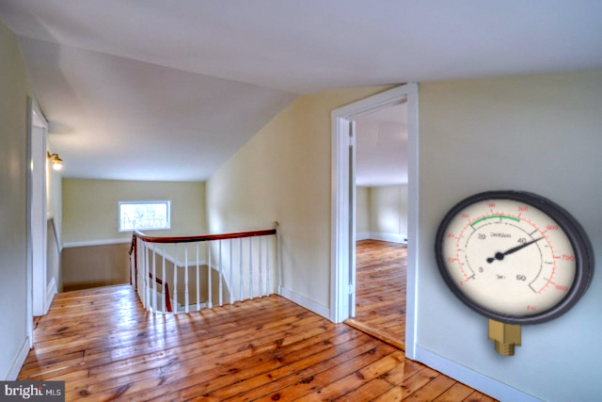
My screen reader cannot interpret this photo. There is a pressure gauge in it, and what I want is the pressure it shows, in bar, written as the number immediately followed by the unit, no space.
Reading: 42.5bar
